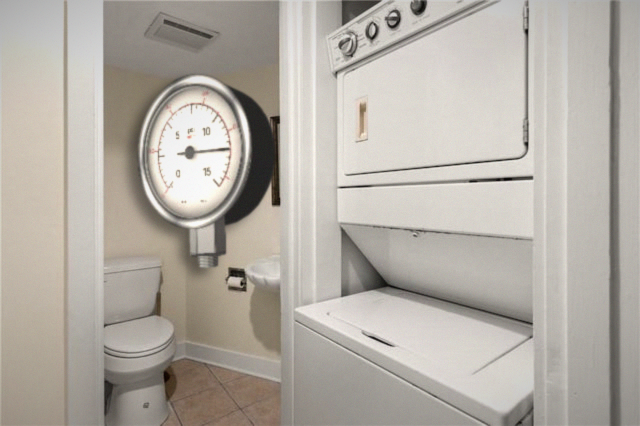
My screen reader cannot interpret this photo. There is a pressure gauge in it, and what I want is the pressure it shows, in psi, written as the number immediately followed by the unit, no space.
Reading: 12.5psi
